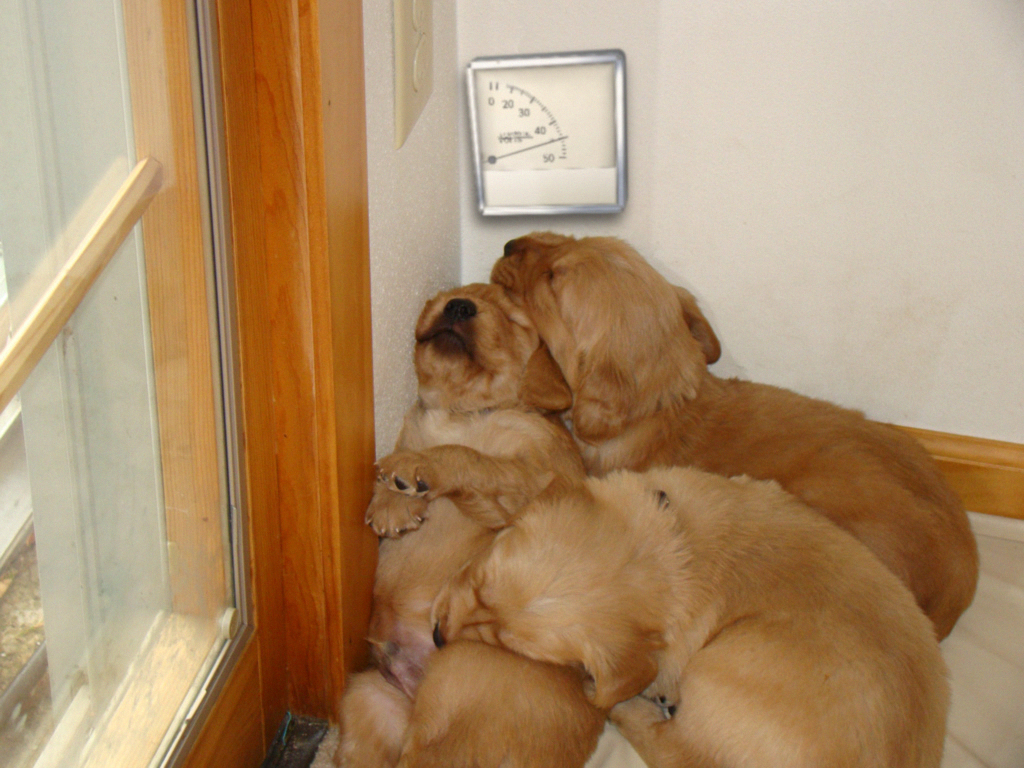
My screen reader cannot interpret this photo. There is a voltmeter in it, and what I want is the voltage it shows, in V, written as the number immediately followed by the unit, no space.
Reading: 45V
